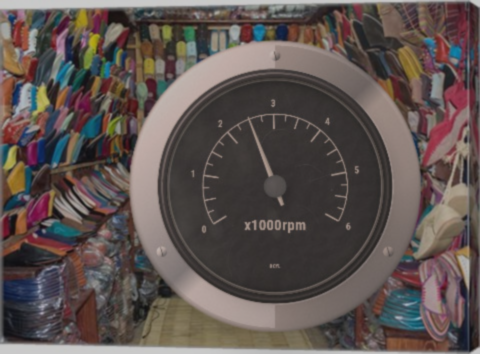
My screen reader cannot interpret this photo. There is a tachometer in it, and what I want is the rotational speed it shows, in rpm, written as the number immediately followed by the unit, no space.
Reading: 2500rpm
